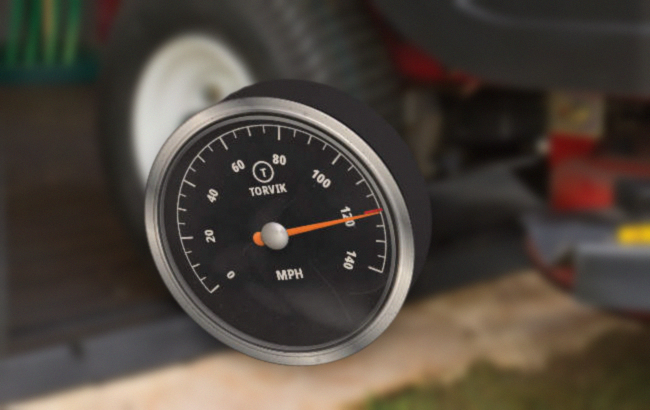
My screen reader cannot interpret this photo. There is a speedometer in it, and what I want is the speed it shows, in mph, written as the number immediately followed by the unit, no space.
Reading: 120mph
